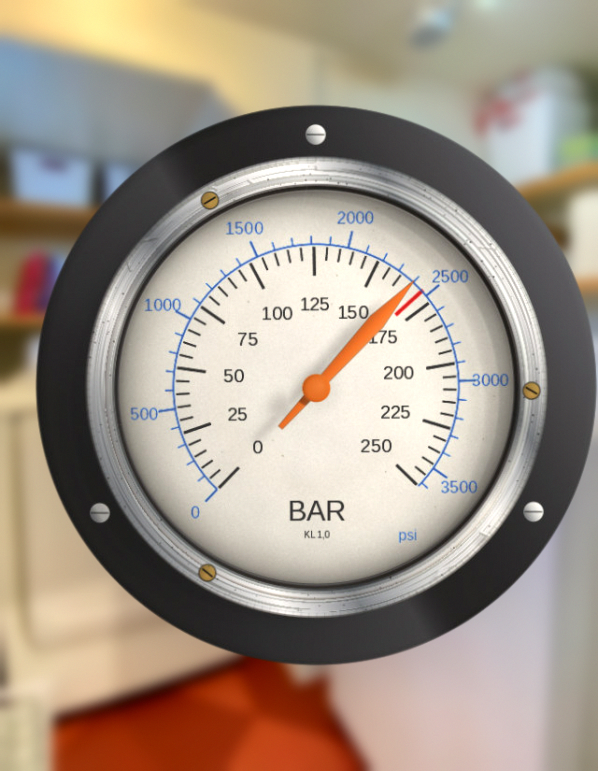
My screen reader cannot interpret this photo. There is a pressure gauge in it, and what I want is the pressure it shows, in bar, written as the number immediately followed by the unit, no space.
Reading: 165bar
